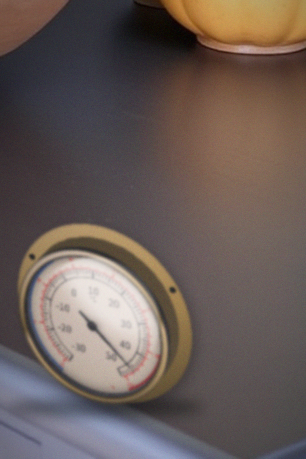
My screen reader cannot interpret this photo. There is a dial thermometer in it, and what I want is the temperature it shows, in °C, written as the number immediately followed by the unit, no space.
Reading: 45°C
